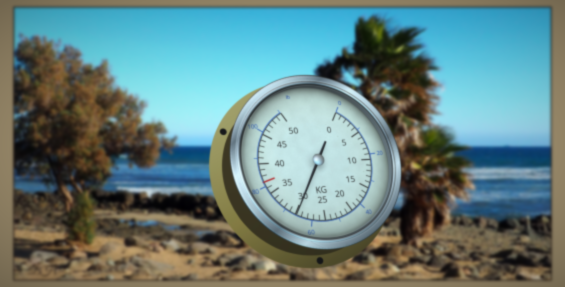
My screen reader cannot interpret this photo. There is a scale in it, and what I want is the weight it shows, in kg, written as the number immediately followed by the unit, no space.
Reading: 30kg
